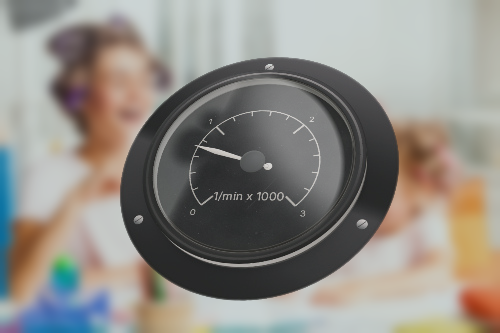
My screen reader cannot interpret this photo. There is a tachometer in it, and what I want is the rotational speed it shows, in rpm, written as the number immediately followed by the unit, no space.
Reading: 700rpm
